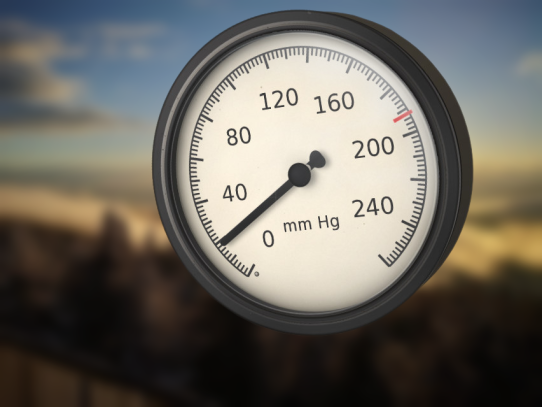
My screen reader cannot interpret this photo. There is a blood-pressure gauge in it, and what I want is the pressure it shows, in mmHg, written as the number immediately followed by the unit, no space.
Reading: 18mmHg
